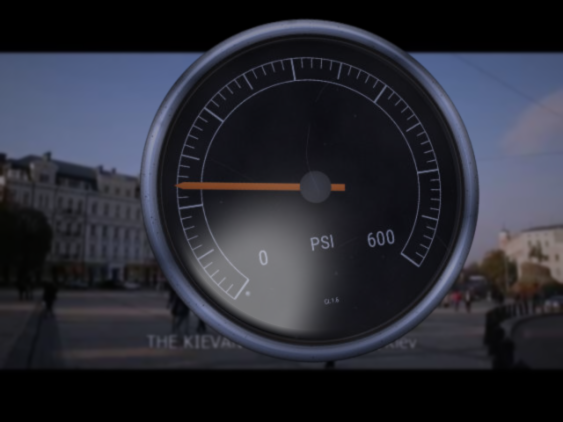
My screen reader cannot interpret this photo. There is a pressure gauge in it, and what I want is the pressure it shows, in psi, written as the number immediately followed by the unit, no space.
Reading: 120psi
